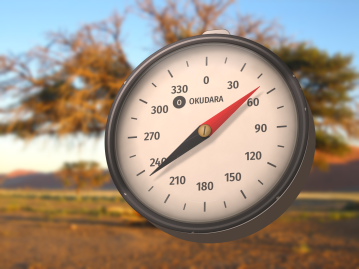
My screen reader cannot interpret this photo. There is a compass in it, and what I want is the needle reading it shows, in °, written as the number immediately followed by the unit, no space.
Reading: 52.5°
